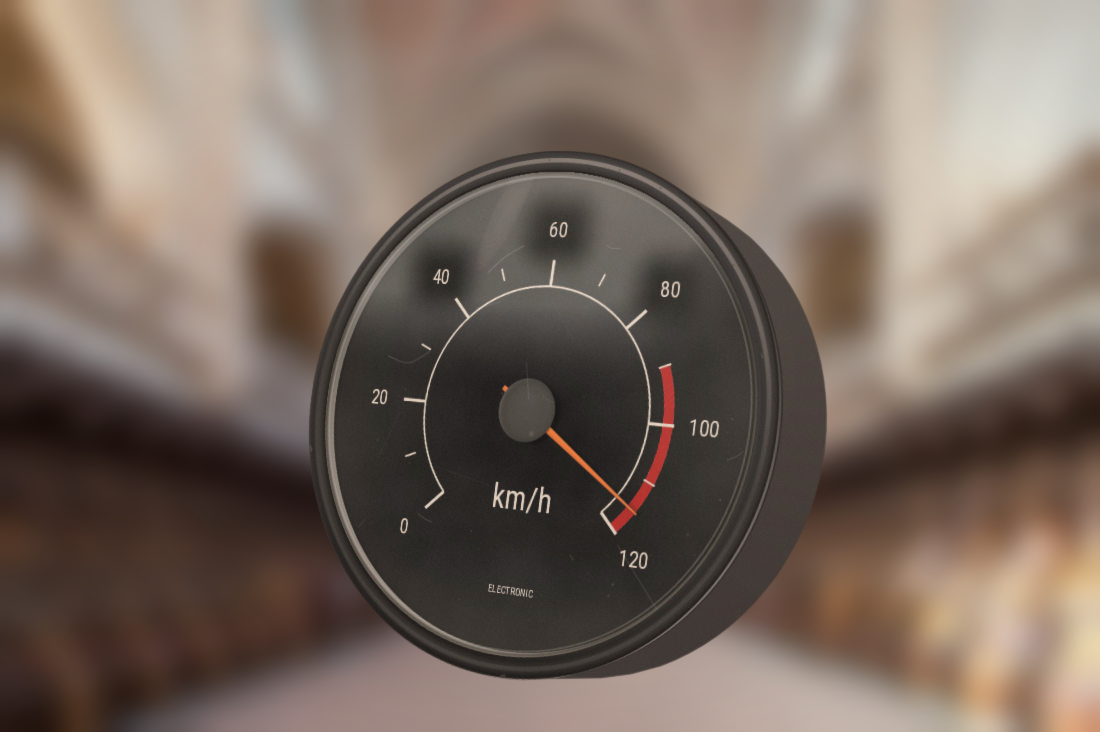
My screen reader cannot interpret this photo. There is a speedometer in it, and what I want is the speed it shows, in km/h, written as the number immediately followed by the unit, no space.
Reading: 115km/h
